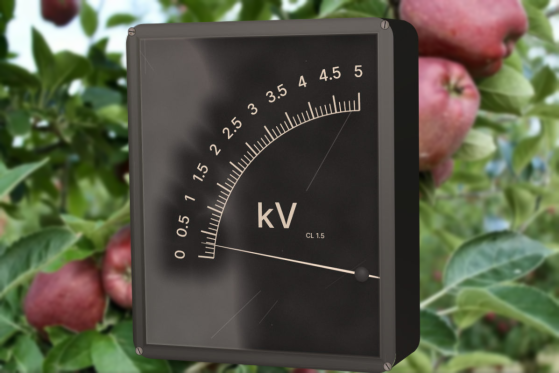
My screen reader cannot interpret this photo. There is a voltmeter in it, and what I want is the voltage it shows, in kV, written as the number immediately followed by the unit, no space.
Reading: 0.3kV
